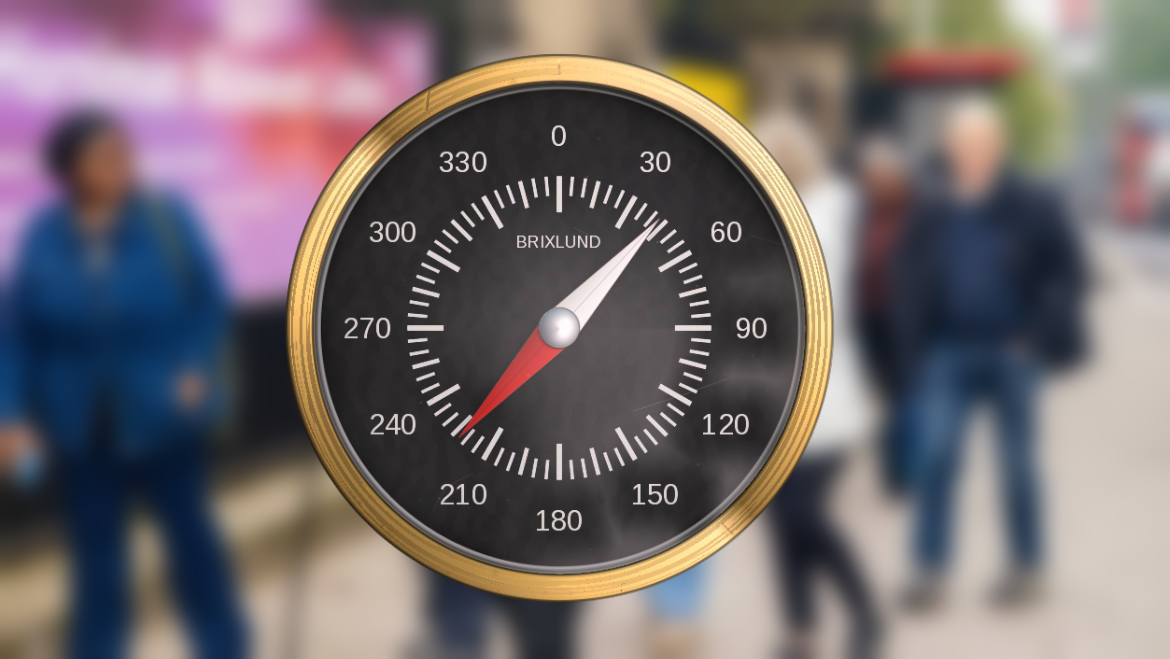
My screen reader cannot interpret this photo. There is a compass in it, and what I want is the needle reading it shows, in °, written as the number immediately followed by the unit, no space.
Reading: 222.5°
